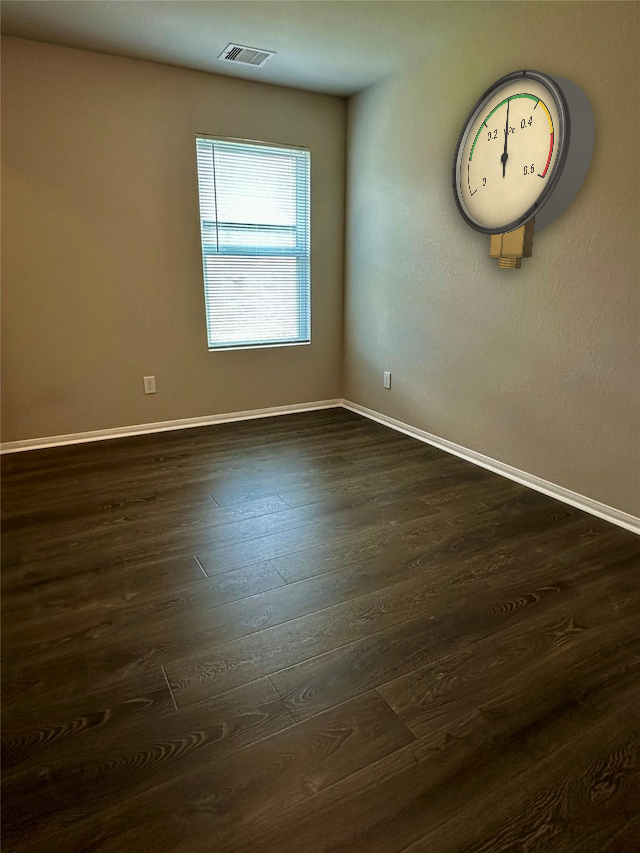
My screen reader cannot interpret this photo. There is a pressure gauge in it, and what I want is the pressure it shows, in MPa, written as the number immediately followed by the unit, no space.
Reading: 0.3MPa
